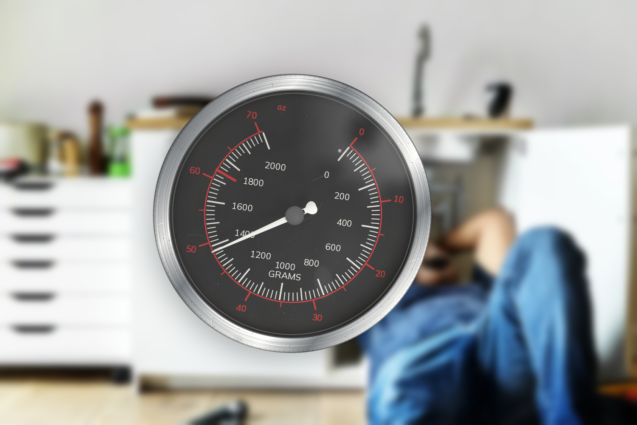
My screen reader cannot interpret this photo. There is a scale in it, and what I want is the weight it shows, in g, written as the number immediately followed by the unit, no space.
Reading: 1380g
